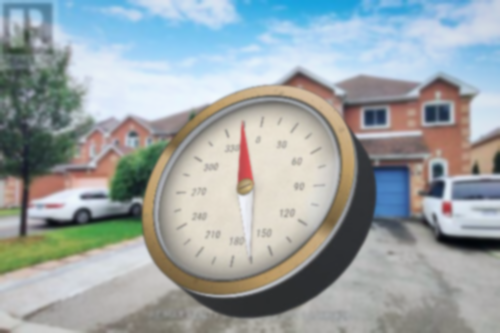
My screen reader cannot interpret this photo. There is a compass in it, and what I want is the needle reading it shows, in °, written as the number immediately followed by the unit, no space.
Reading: 345°
